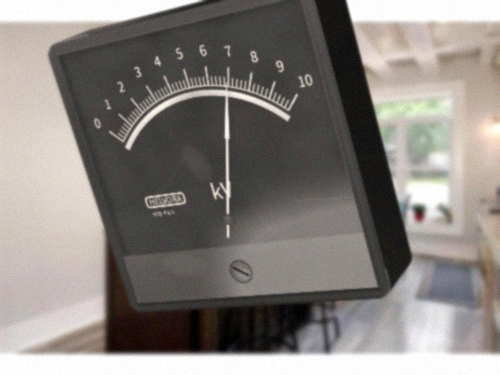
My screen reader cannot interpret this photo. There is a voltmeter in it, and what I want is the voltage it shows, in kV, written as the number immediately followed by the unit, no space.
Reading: 7kV
